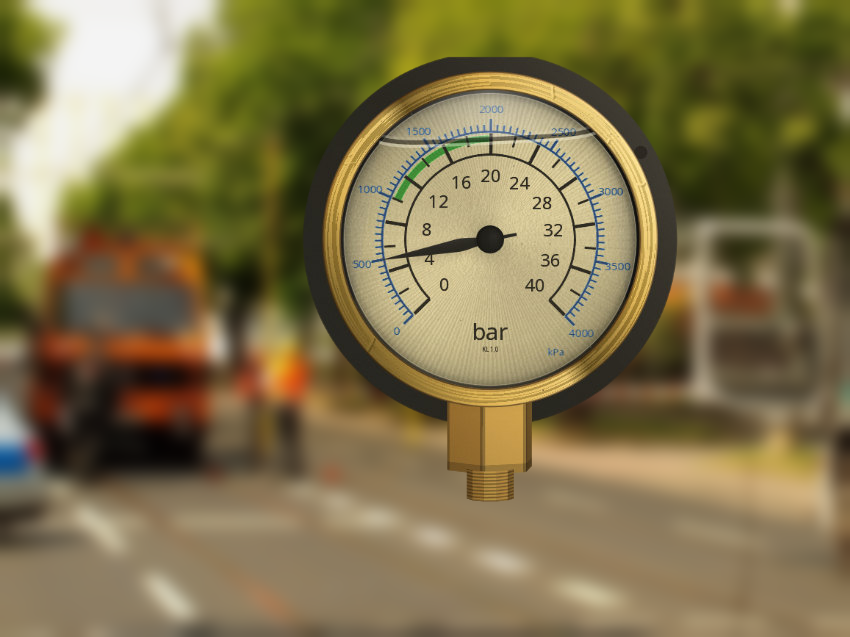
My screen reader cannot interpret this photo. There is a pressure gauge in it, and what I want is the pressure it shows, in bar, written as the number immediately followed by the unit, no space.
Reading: 5bar
